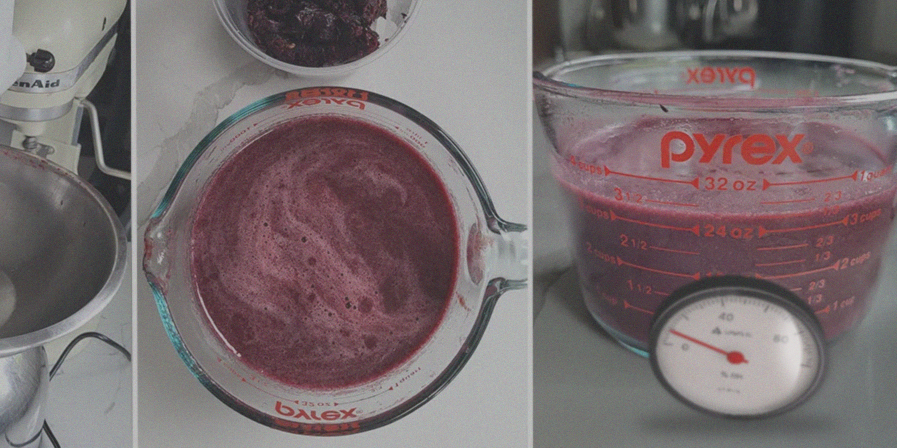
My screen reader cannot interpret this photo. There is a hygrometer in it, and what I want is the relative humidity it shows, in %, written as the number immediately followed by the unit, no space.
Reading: 10%
